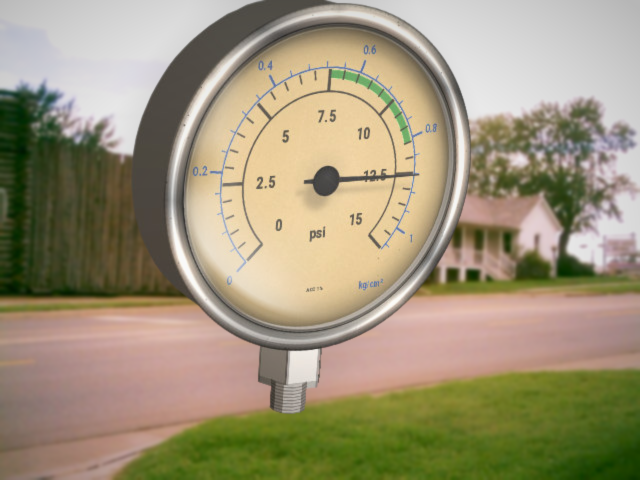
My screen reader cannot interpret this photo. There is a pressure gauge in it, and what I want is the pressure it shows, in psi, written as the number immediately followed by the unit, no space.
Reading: 12.5psi
